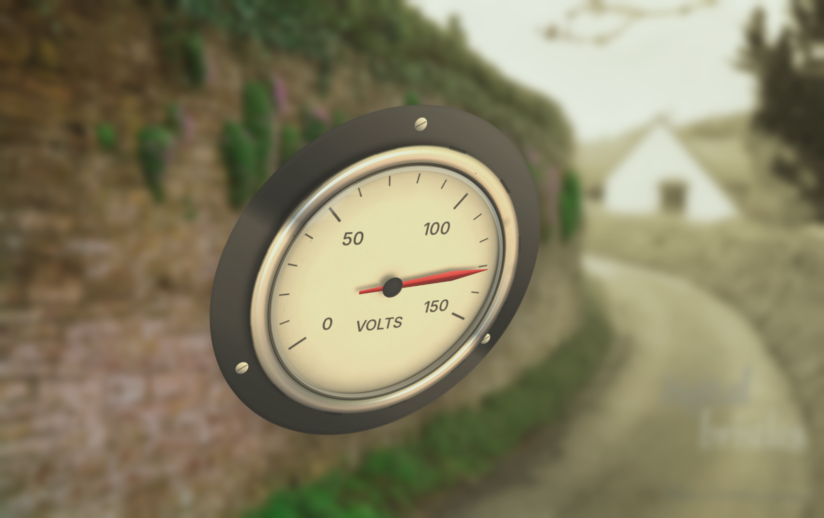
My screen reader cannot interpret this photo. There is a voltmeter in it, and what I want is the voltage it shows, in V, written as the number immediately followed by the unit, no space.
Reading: 130V
